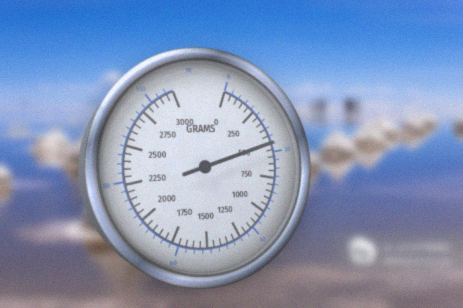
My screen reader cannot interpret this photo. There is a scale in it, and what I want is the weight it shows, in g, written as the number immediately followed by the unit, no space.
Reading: 500g
